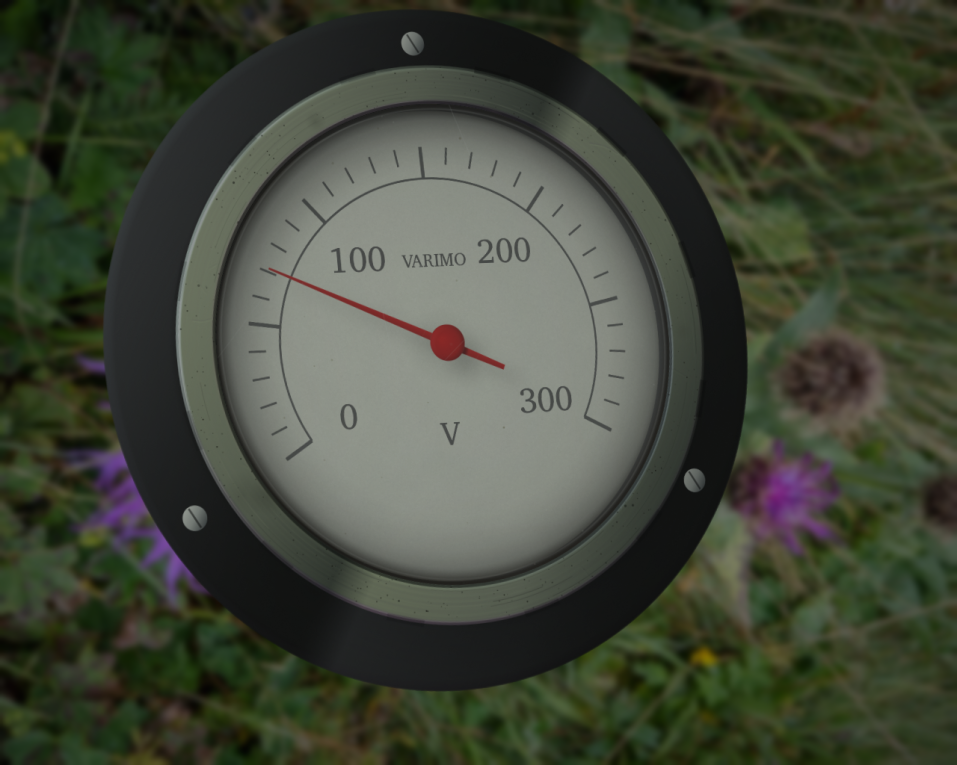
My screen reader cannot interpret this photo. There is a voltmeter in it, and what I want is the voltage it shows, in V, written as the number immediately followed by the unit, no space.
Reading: 70V
